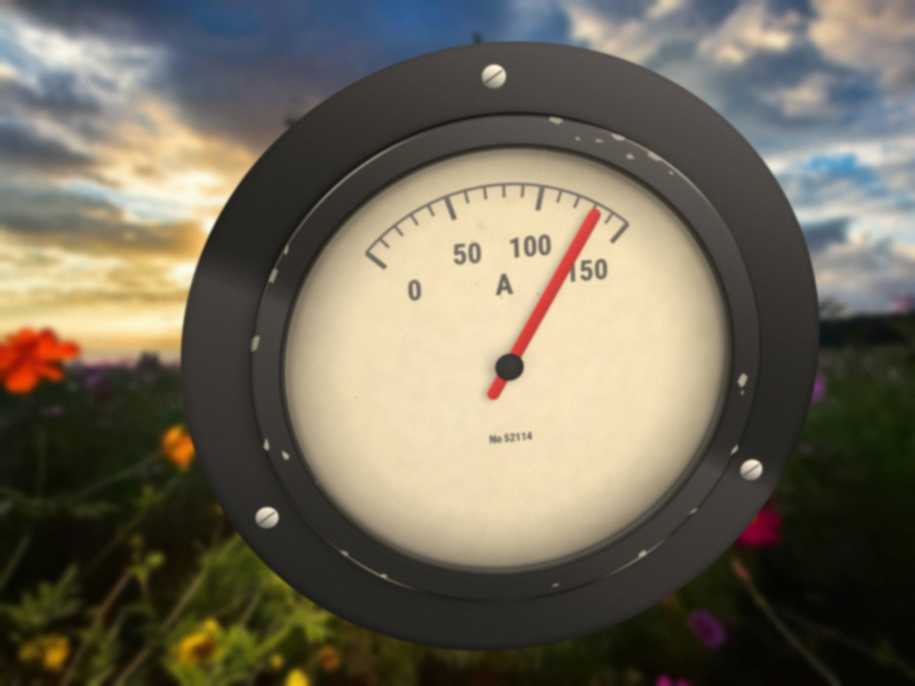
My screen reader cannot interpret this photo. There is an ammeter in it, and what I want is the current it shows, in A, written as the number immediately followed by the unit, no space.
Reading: 130A
